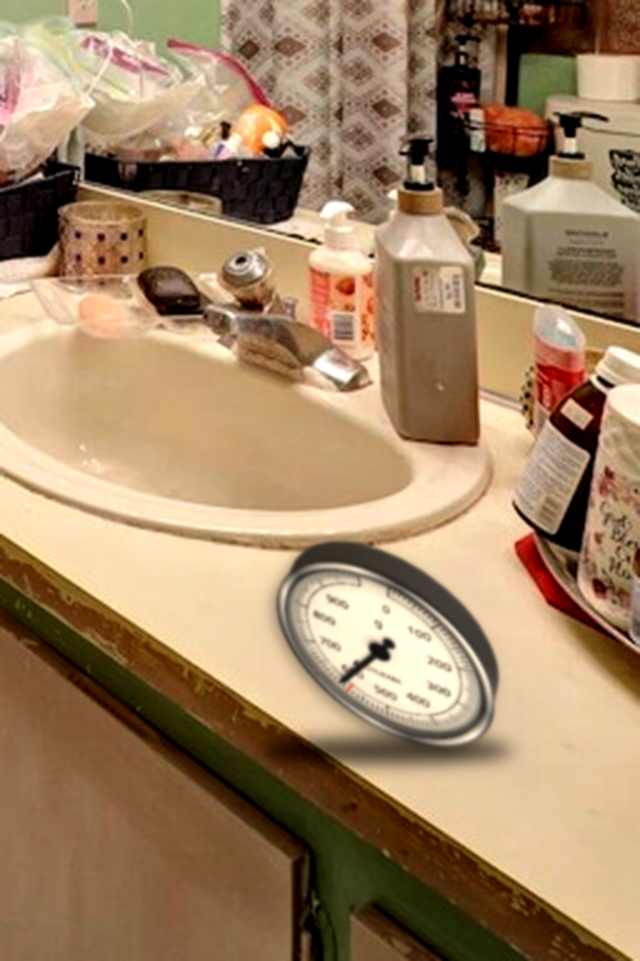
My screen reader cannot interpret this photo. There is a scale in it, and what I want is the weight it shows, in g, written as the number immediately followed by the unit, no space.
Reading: 600g
